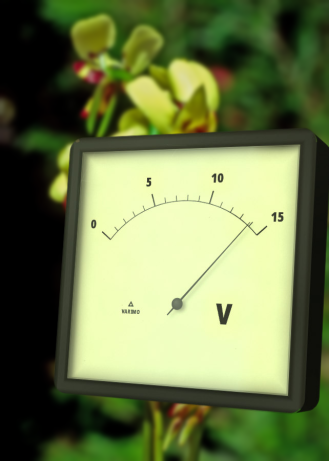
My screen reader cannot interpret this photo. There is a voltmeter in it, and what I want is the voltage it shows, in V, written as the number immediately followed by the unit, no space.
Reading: 14V
